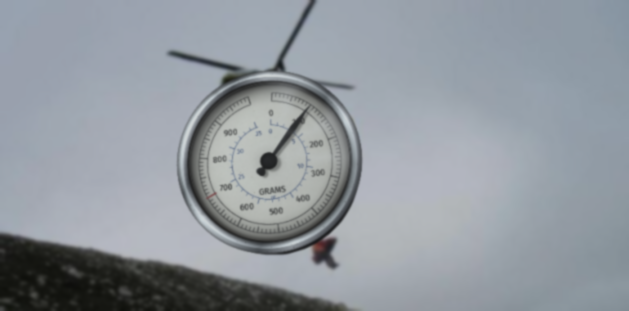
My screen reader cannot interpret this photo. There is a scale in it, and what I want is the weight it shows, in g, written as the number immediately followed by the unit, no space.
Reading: 100g
